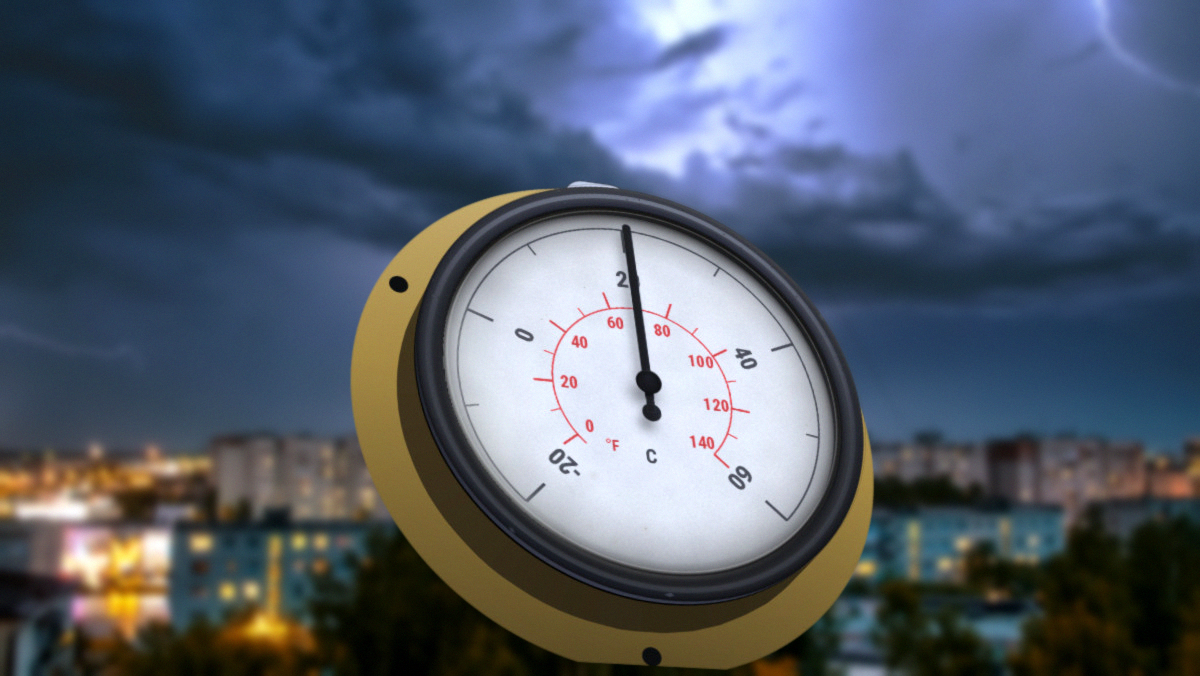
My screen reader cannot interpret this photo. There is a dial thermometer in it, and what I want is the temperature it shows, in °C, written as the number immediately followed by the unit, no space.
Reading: 20°C
